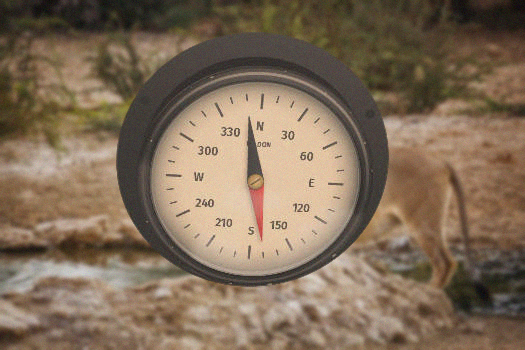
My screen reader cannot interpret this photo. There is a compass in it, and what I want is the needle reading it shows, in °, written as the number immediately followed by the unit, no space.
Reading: 170°
